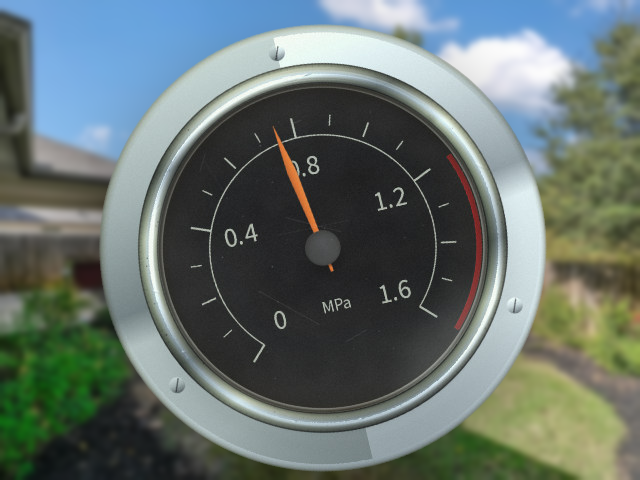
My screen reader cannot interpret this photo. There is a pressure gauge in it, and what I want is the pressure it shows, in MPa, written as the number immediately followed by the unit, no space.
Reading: 0.75MPa
